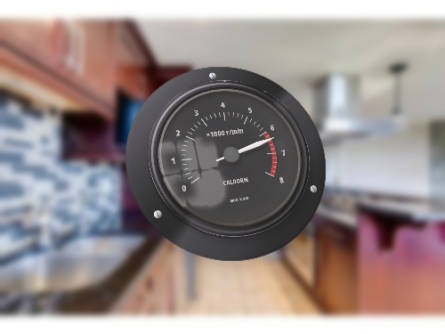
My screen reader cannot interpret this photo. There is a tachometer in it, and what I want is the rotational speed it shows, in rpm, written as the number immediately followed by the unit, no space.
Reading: 6400rpm
